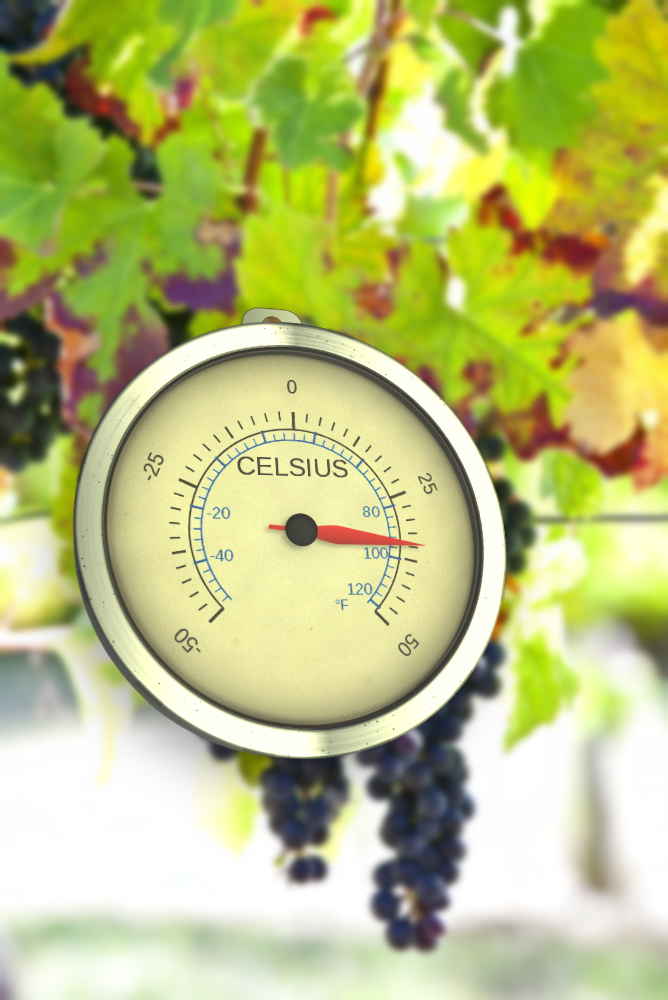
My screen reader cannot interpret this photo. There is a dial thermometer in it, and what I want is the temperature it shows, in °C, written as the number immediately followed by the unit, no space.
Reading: 35°C
